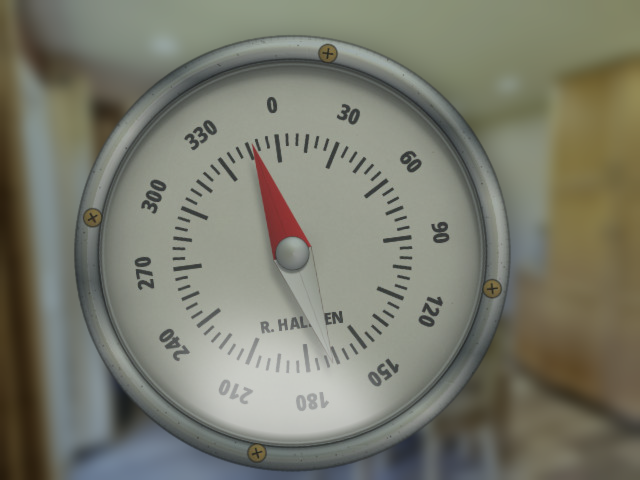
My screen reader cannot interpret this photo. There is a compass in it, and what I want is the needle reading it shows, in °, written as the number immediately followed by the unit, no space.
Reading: 347.5°
